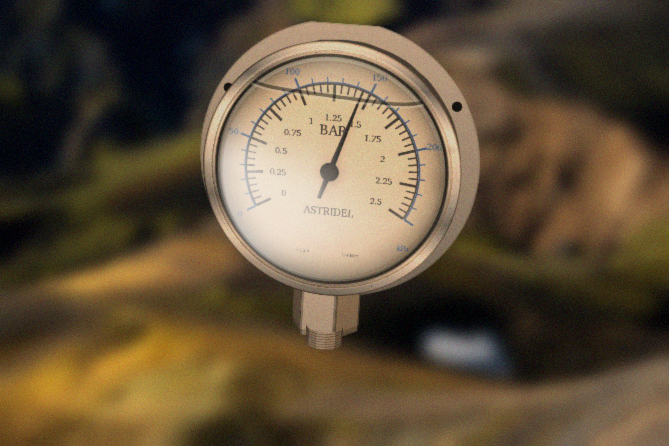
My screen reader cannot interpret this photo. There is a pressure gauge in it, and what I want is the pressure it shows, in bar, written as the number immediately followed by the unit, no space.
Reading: 1.45bar
